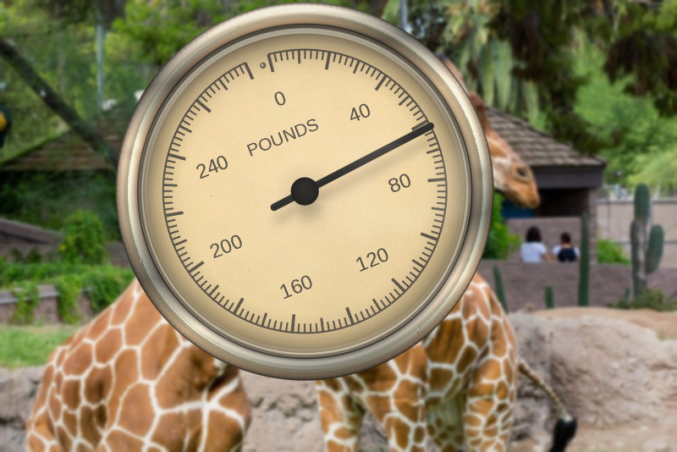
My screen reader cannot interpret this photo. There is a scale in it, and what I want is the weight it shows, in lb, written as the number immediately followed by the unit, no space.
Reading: 62lb
